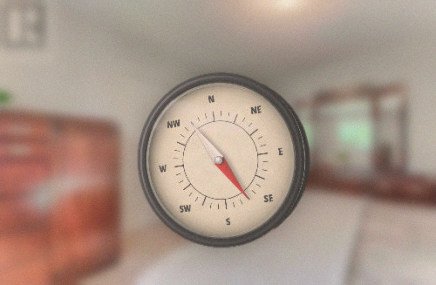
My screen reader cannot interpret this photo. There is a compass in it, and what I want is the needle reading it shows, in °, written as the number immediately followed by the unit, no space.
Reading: 150°
